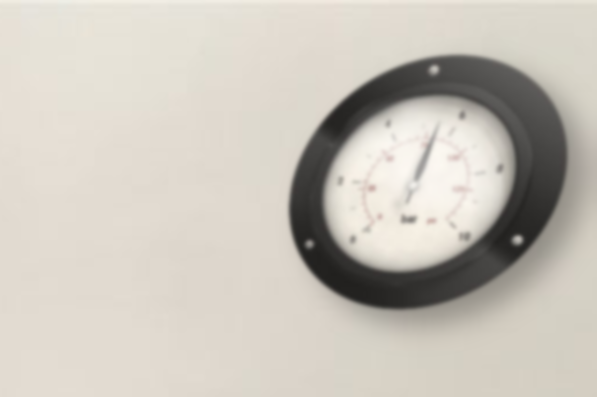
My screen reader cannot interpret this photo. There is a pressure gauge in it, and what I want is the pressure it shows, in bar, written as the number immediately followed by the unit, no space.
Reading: 5.5bar
